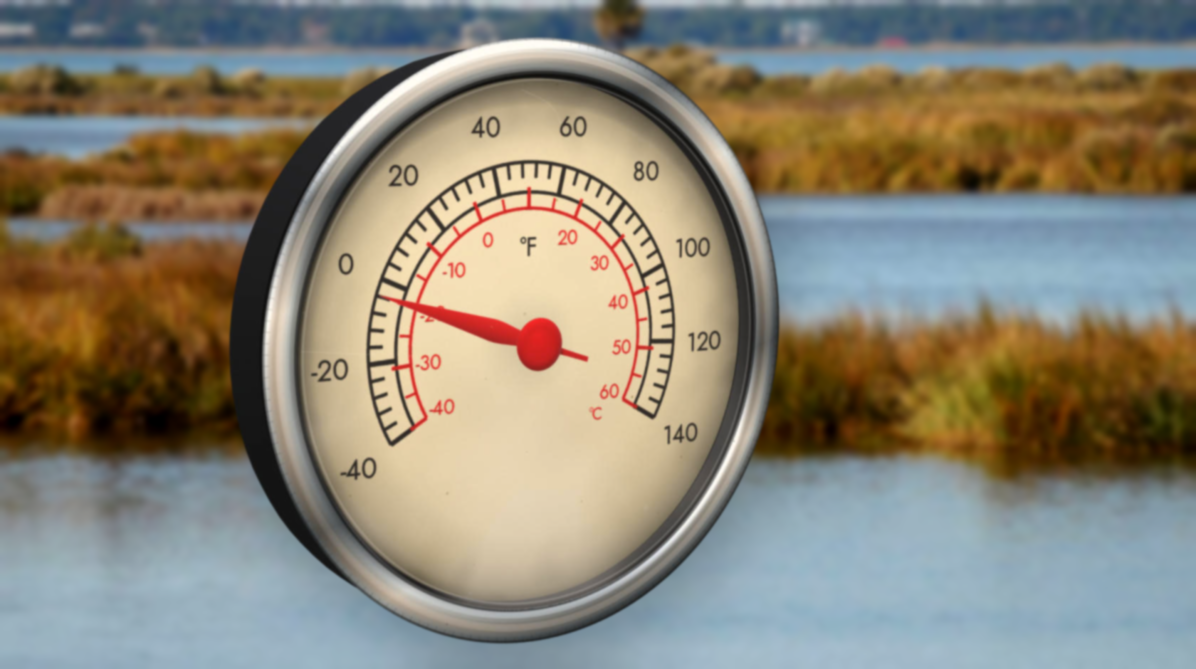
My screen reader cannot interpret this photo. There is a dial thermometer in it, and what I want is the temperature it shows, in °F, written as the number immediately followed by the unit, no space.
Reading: -4°F
